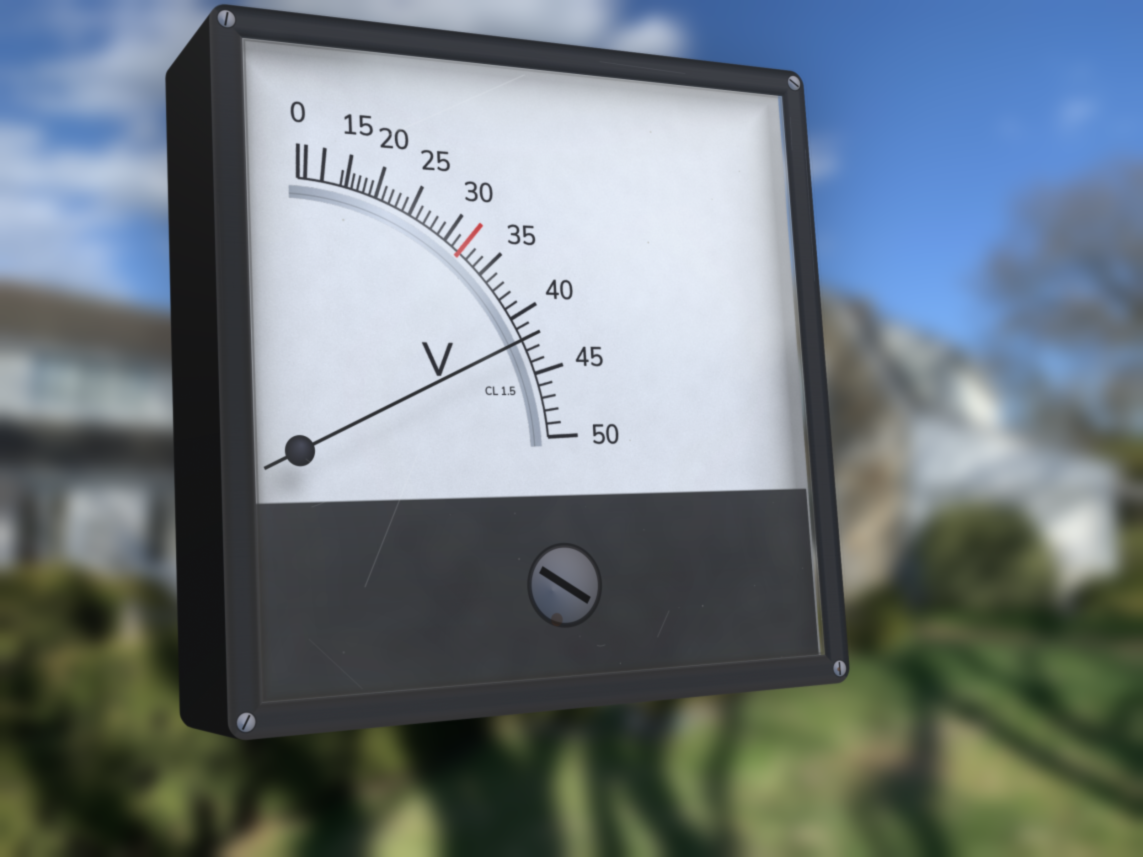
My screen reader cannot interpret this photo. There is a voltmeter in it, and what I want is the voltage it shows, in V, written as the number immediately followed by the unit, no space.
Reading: 42V
